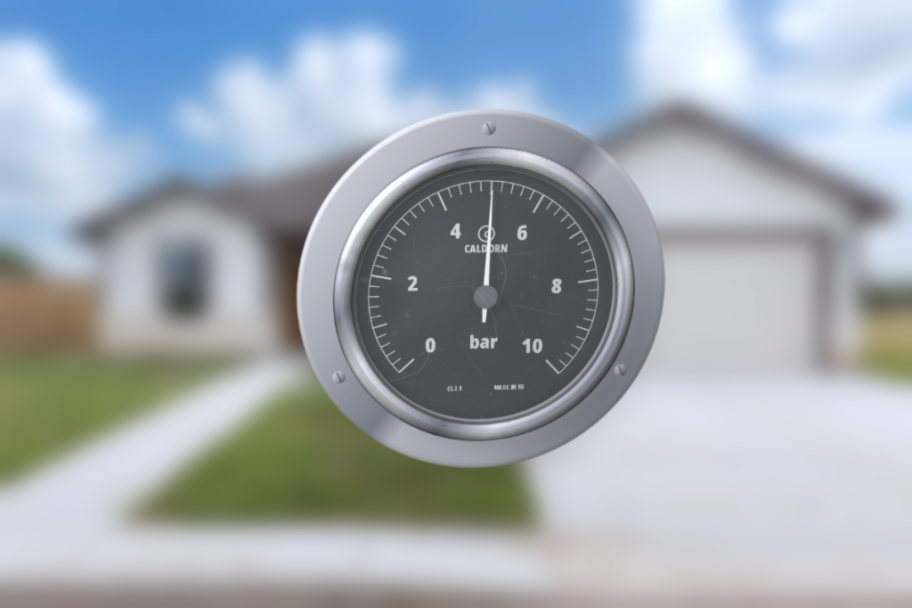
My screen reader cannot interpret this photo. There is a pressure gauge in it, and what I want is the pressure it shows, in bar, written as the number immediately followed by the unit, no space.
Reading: 5bar
